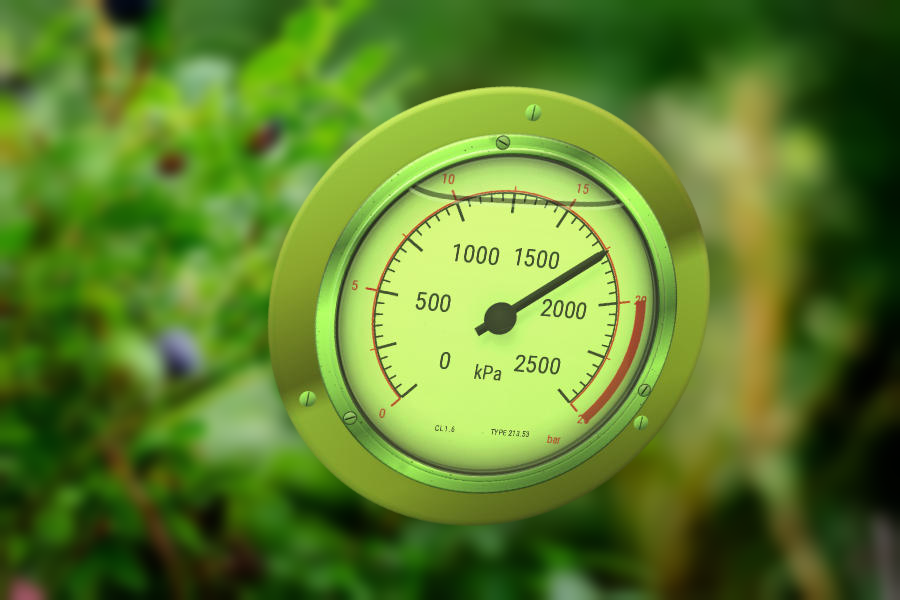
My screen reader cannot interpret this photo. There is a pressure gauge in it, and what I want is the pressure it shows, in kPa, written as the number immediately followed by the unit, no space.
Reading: 1750kPa
